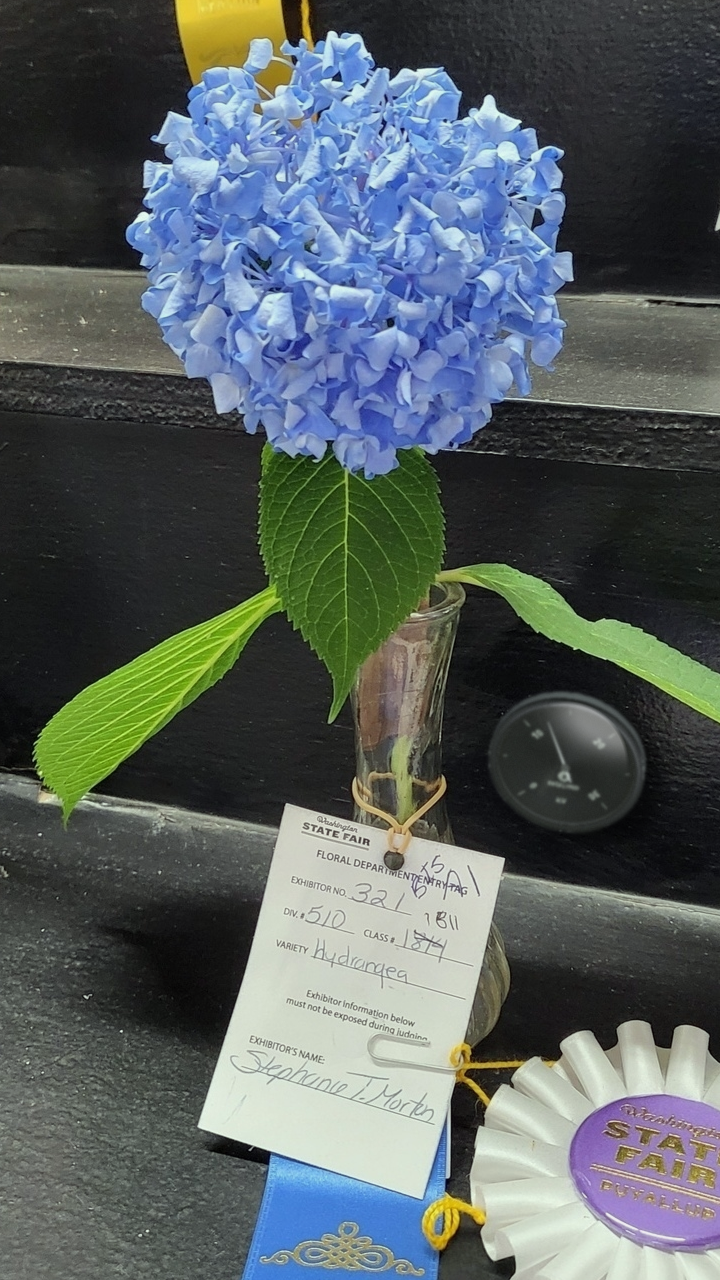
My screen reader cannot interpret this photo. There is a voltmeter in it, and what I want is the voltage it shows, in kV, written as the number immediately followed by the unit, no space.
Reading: 12.5kV
